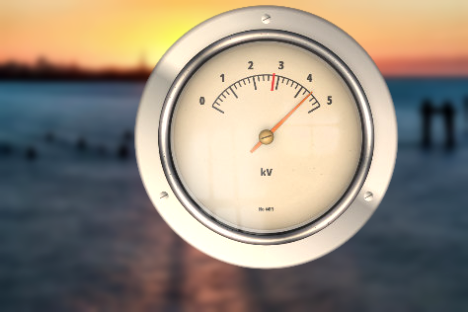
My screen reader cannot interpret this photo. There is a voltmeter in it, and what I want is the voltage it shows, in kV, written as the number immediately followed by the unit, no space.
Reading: 4.4kV
